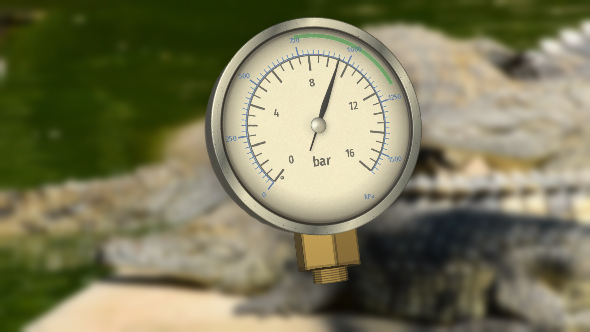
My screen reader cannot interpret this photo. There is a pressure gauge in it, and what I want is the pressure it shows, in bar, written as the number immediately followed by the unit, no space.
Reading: 9.5bar
